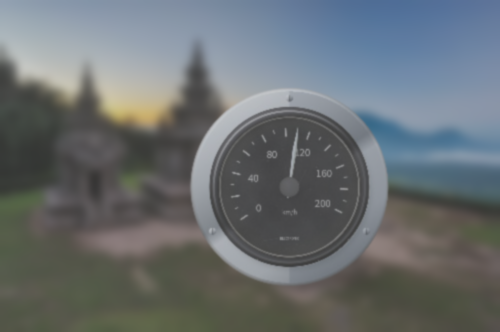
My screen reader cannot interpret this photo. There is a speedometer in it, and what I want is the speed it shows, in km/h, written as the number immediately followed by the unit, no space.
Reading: 110km/h
